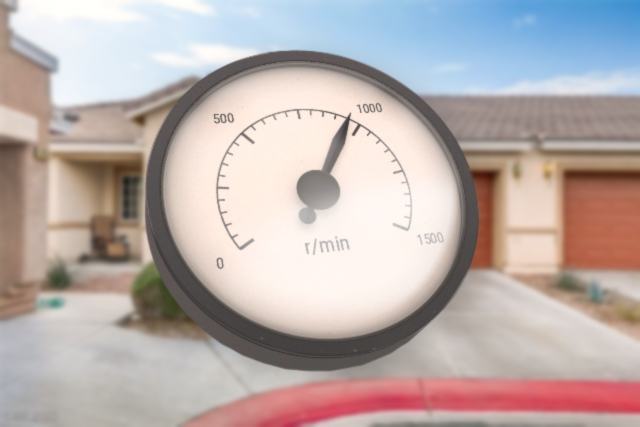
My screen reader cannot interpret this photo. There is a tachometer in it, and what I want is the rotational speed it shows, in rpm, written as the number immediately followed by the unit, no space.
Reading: 950rpm
